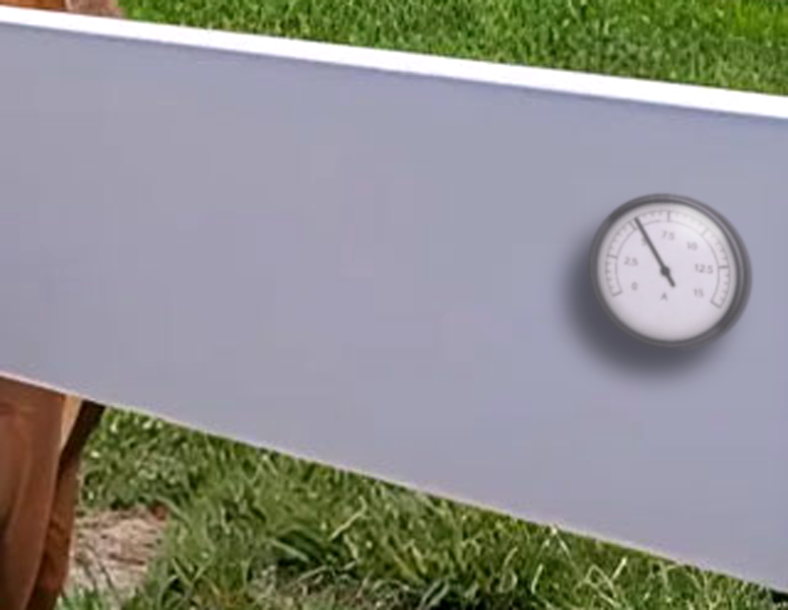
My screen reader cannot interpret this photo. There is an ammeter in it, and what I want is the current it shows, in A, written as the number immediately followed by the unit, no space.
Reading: 5.5A
